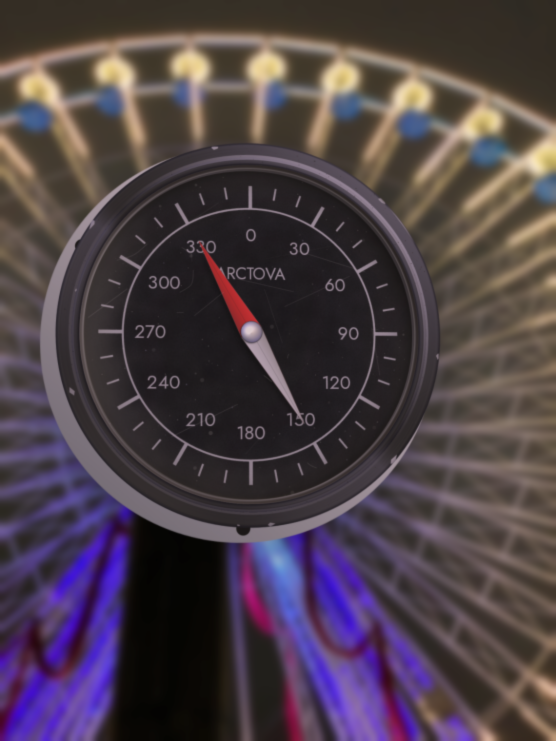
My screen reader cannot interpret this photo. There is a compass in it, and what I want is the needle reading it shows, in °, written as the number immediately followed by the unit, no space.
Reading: 330°
